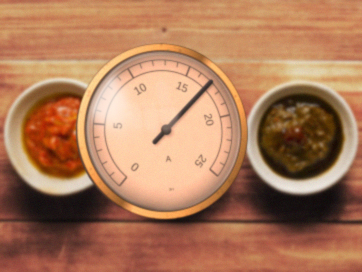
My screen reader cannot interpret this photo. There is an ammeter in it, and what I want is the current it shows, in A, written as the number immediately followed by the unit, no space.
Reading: 17A
